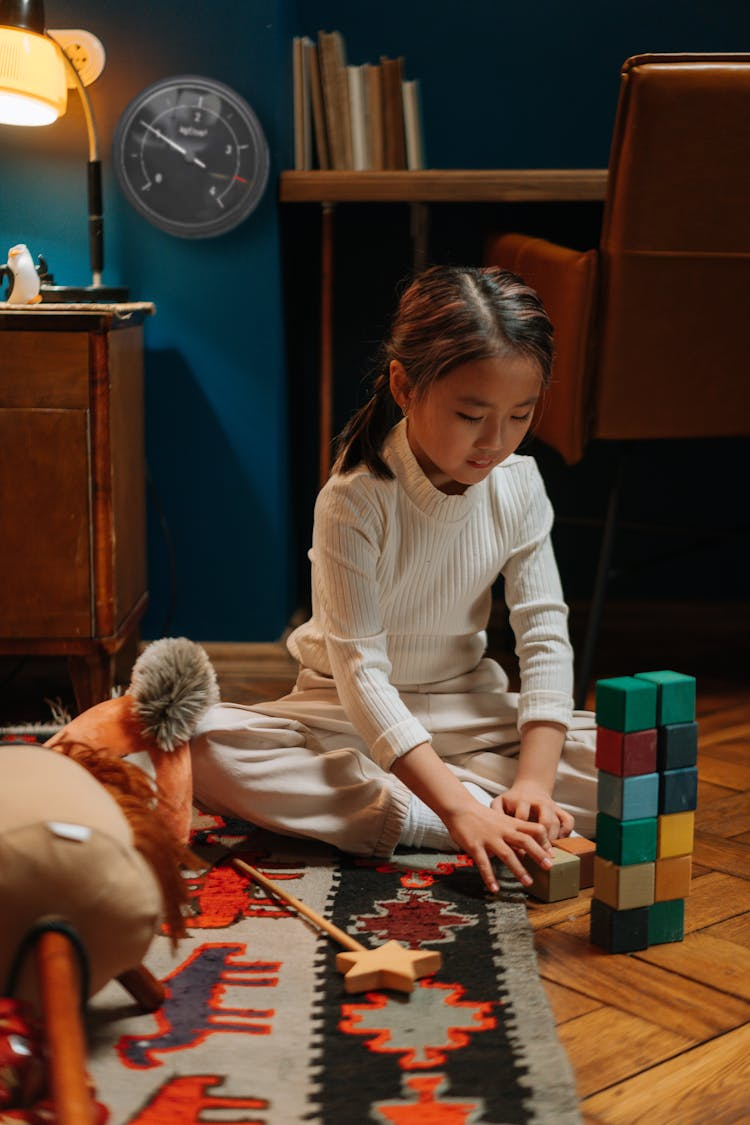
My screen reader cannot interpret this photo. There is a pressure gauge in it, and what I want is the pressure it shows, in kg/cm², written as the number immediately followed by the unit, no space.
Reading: 1kg/cm²
